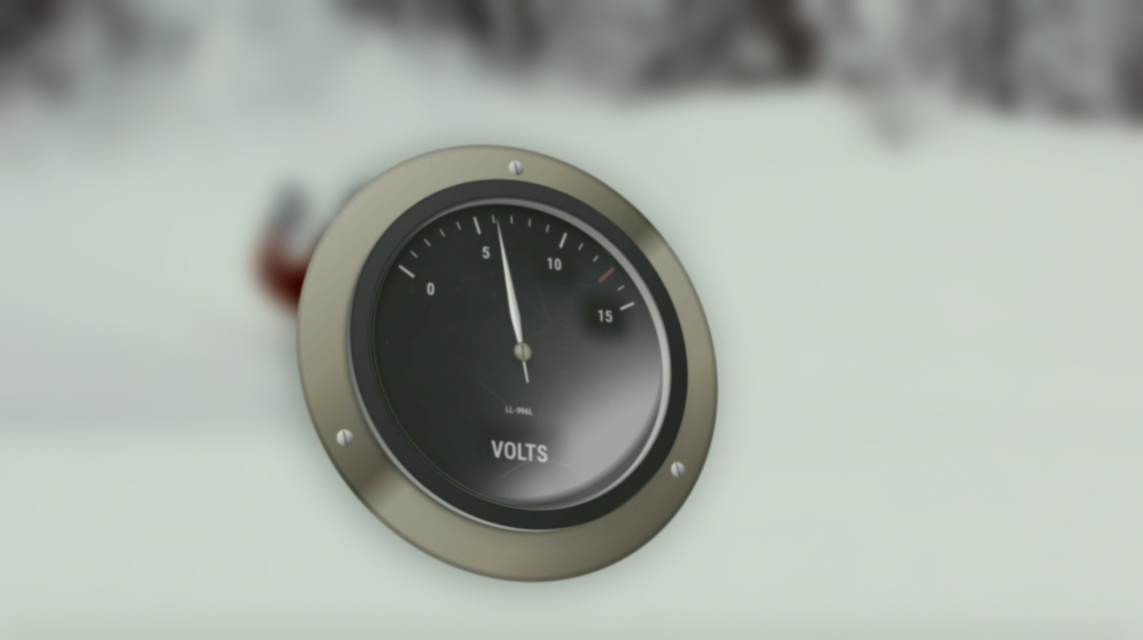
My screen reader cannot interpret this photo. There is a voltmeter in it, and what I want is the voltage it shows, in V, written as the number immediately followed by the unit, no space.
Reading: 6V
